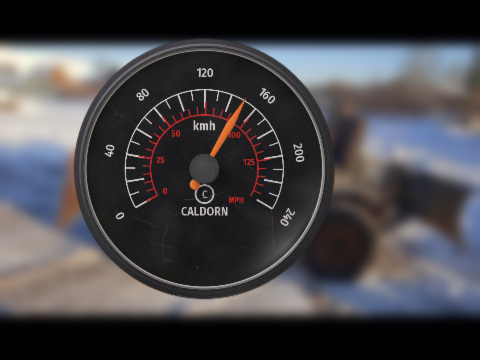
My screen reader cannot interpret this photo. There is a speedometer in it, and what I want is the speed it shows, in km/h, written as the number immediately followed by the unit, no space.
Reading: 150km/h
